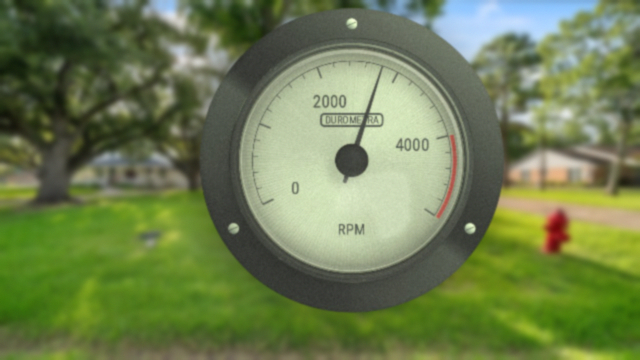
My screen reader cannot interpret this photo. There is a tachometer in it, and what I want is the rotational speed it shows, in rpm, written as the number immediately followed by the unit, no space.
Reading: 2800rpm
